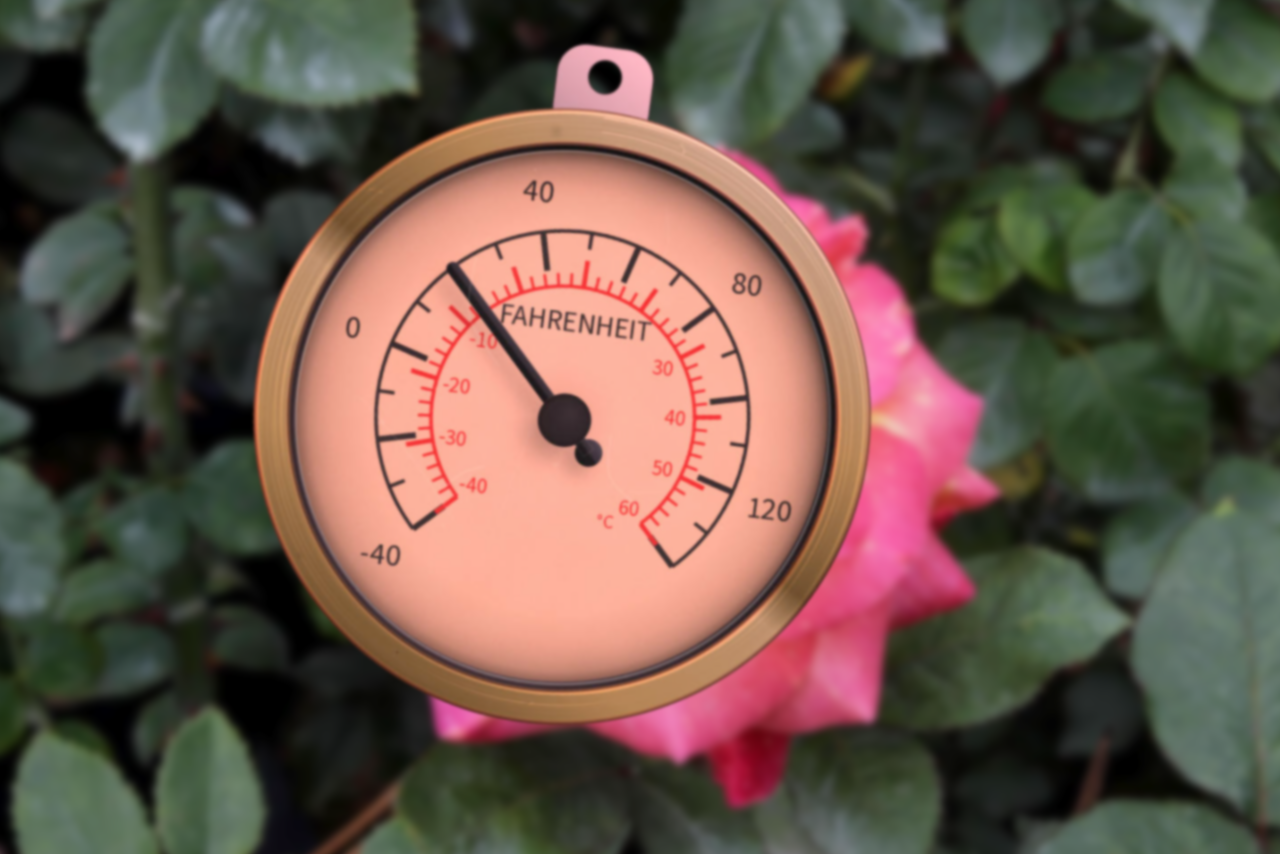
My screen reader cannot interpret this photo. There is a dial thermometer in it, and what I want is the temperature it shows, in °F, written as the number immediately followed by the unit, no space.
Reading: 20°F
